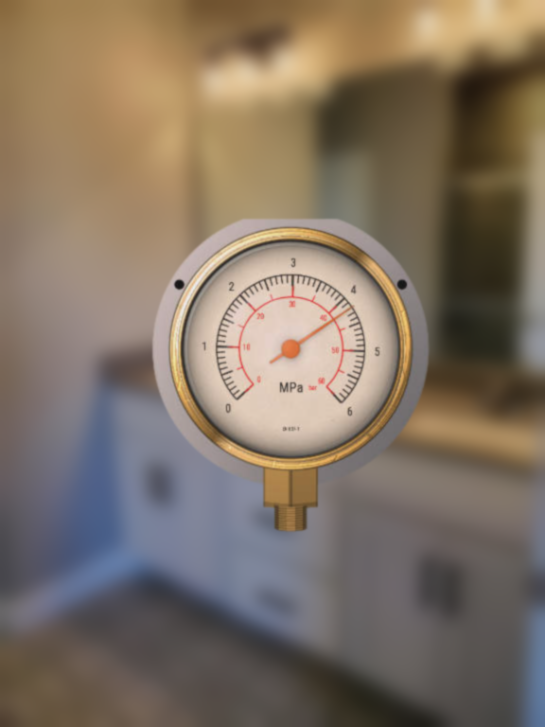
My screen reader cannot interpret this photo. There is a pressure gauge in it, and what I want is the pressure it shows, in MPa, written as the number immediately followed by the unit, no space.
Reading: 4.2MPa
